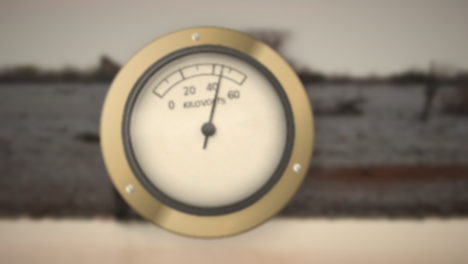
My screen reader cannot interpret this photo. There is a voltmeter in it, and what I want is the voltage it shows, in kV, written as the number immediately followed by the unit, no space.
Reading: 45kV
